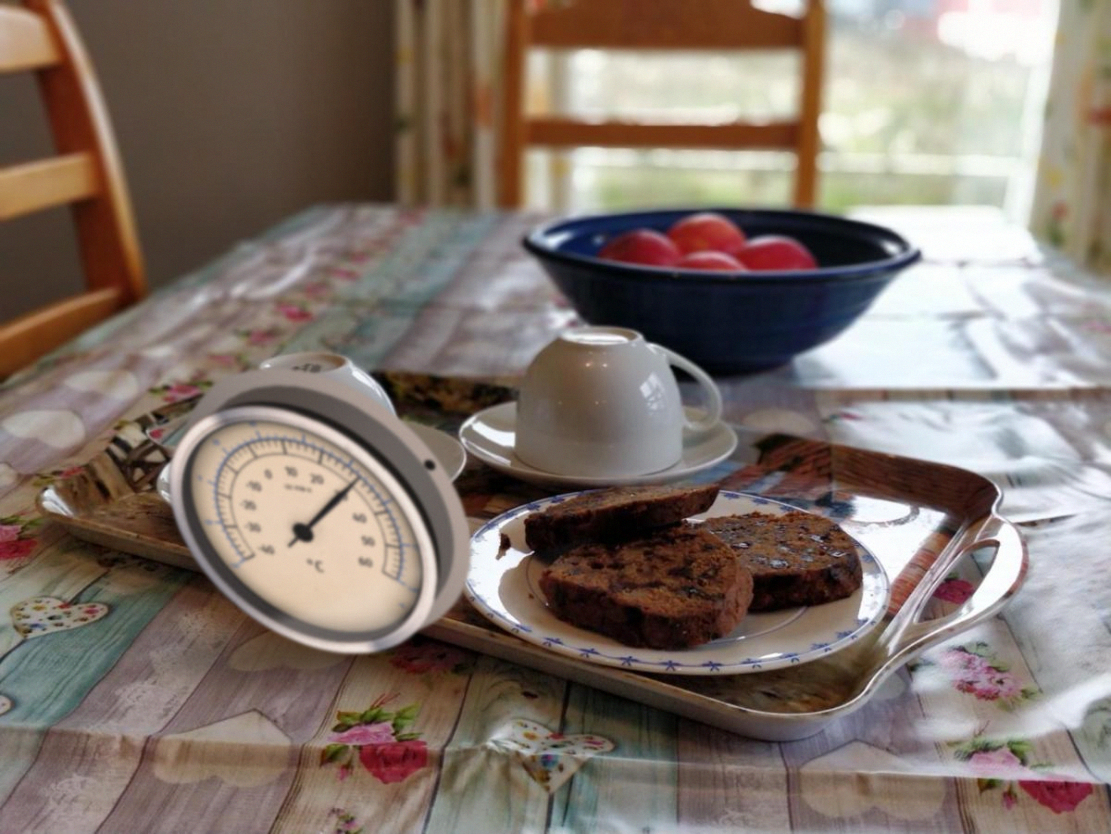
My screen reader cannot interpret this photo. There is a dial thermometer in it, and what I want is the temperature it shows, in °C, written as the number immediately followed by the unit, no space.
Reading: 30°C
